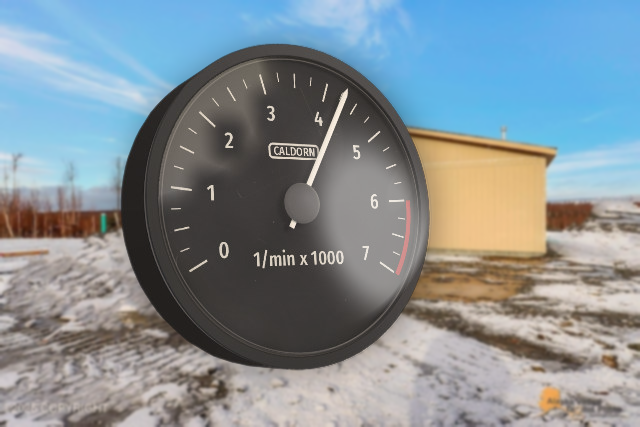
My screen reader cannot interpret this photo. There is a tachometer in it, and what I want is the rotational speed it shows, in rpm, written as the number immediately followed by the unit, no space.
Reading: 4250rpm
